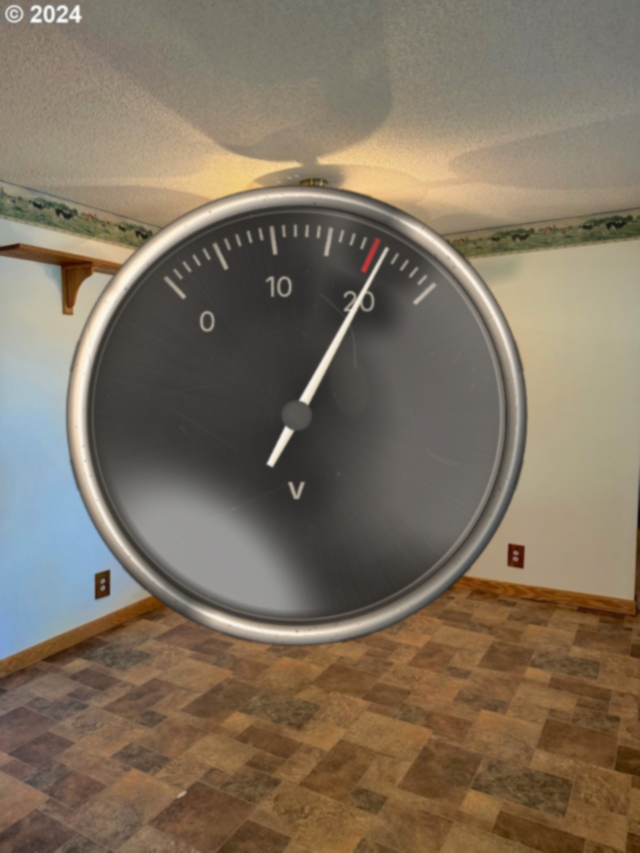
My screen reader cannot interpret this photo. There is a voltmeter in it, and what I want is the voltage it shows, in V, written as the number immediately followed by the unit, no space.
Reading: 20V
